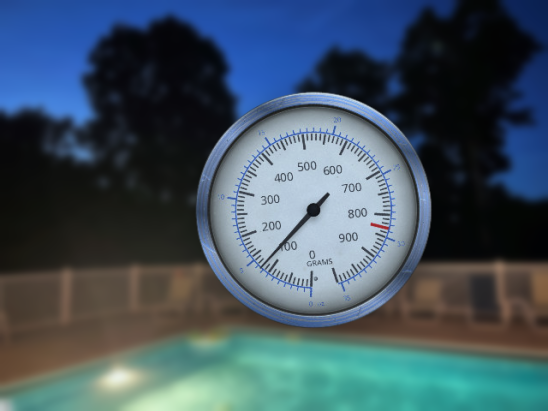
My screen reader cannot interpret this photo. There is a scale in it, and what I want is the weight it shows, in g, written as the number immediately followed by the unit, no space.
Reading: 120g
